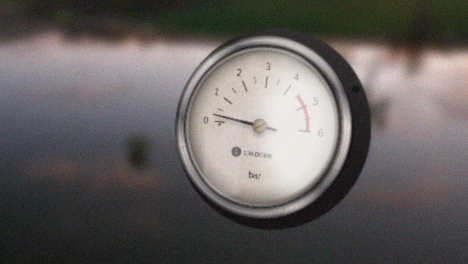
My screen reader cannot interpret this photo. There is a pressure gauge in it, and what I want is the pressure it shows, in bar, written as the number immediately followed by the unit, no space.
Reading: 0.25bar
